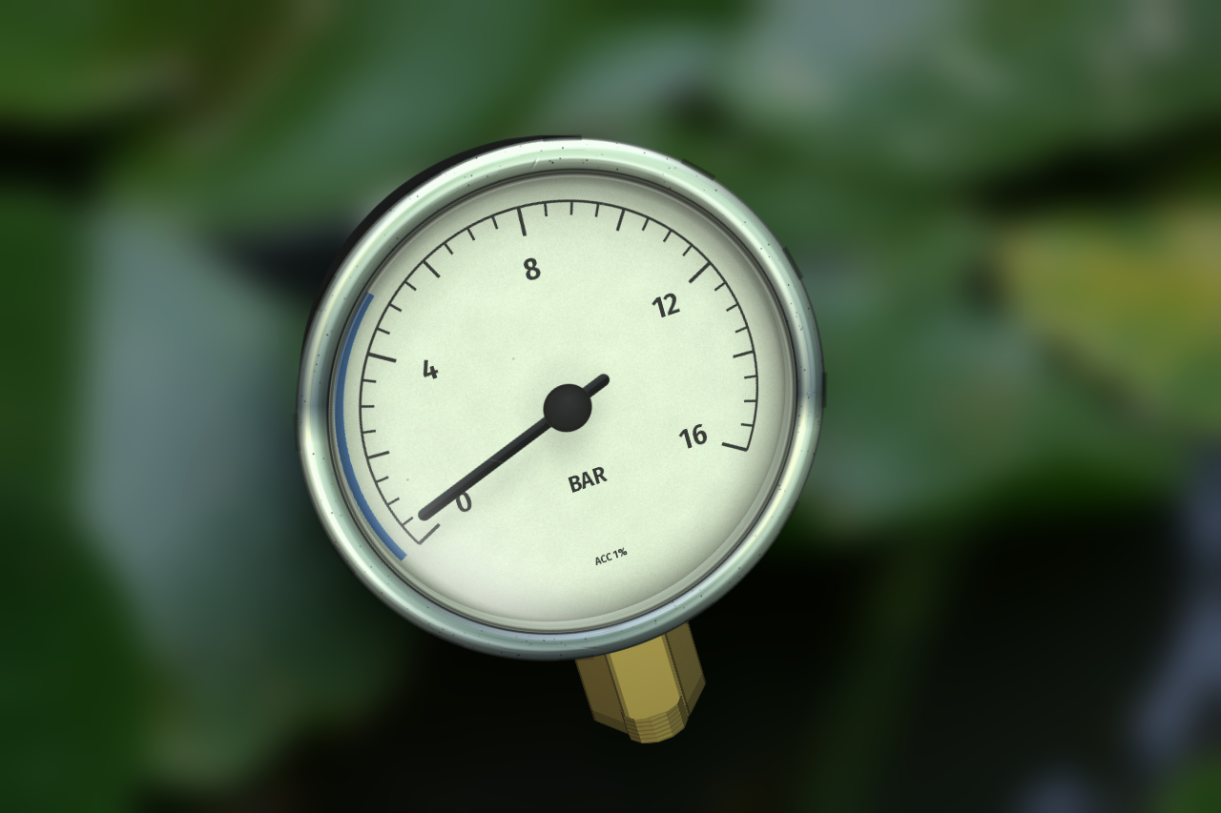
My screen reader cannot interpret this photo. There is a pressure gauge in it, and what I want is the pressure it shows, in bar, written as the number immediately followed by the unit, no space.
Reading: 0.5bar
